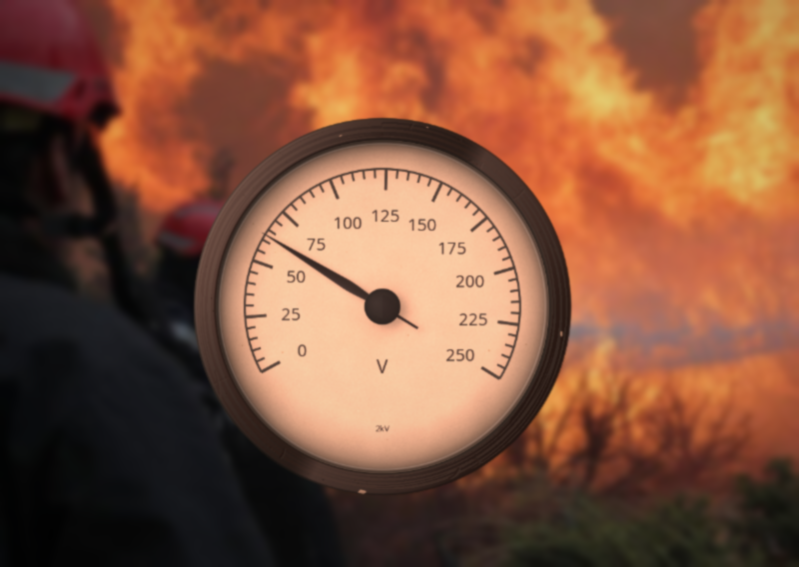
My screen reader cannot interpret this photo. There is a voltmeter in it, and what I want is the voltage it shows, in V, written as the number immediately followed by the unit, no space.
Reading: 62.5V
